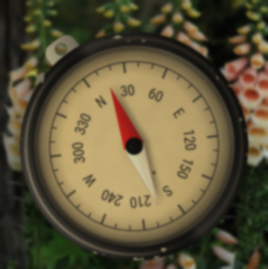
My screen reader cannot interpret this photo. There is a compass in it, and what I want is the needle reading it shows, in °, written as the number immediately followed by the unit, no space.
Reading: 15°
